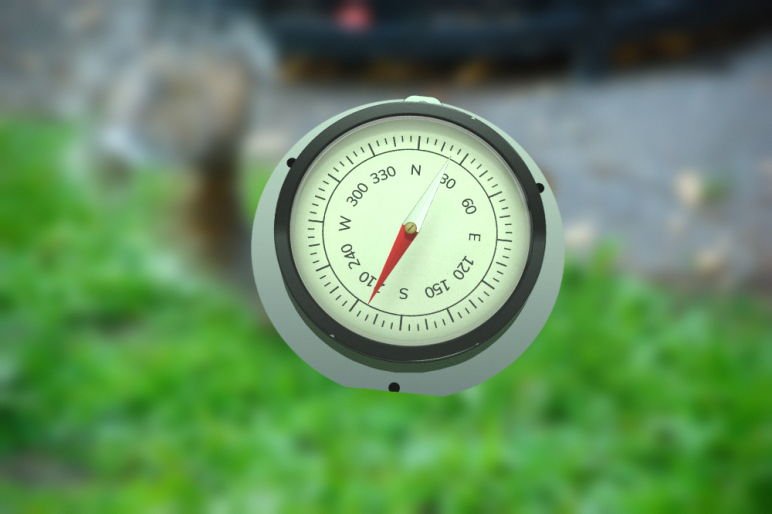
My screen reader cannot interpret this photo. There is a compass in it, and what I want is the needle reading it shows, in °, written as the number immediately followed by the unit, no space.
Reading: 202.5°
